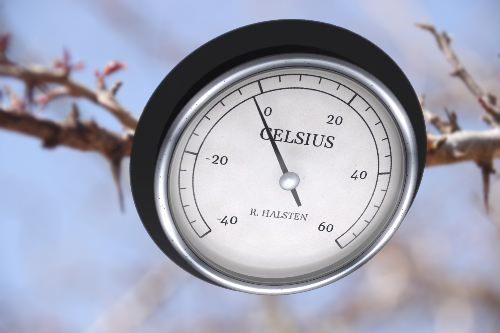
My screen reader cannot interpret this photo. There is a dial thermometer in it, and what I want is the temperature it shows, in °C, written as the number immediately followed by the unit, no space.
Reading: -2°C
